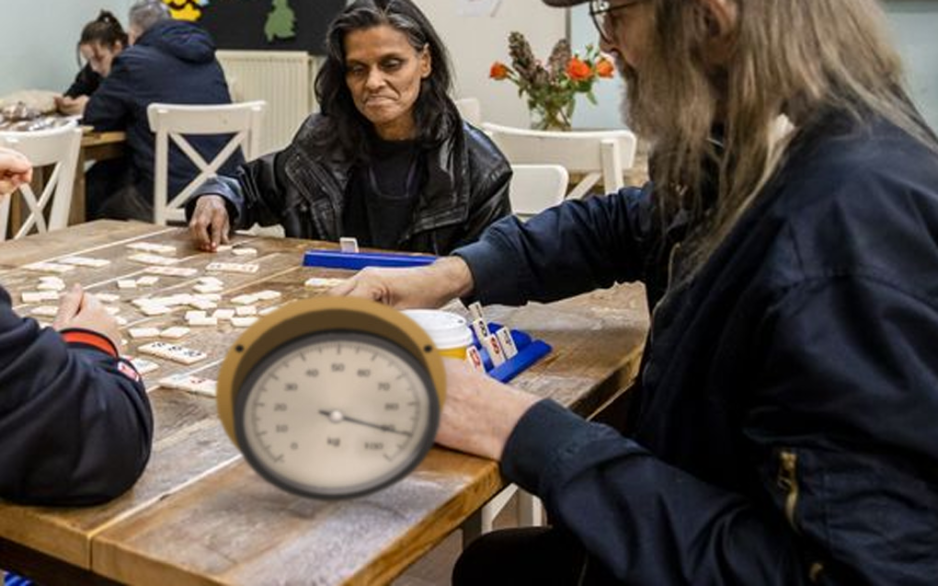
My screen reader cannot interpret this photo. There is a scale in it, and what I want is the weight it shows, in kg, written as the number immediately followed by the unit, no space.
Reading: 90kg
